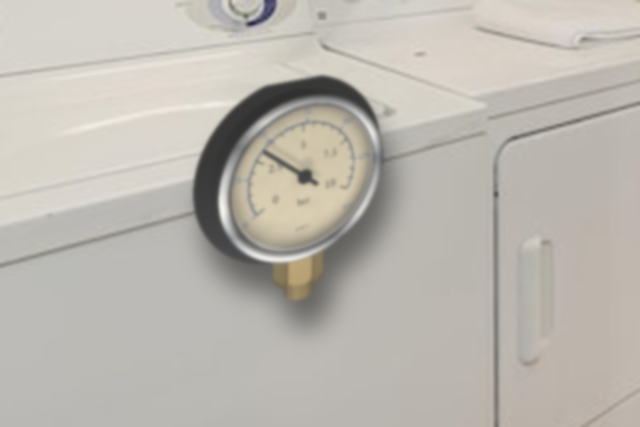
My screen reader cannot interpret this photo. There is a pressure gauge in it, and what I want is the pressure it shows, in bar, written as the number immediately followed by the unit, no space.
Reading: 3bar
